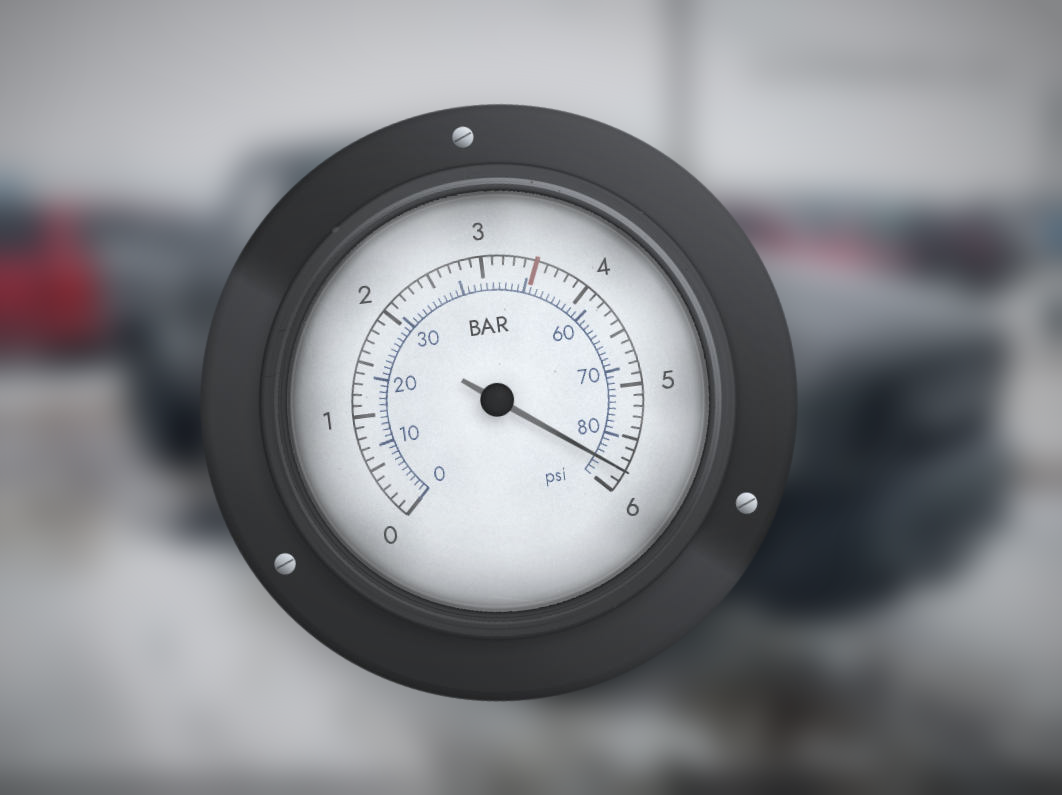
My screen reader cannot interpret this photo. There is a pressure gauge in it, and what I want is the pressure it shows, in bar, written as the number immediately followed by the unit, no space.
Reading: 5.8bar
